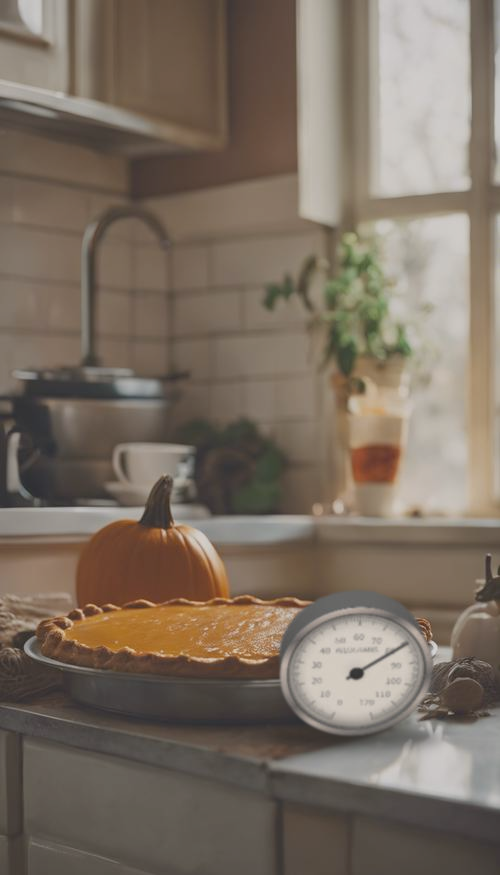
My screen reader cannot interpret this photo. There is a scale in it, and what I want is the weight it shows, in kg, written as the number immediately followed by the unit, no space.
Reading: 80kg
